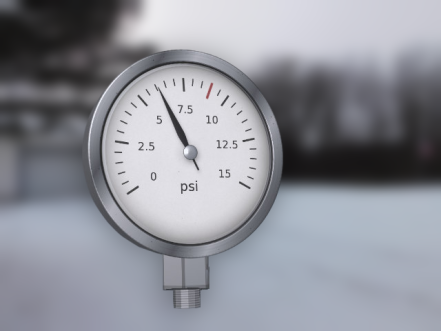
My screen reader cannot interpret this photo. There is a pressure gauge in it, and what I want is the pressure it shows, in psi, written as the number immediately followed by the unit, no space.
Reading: 6psi
